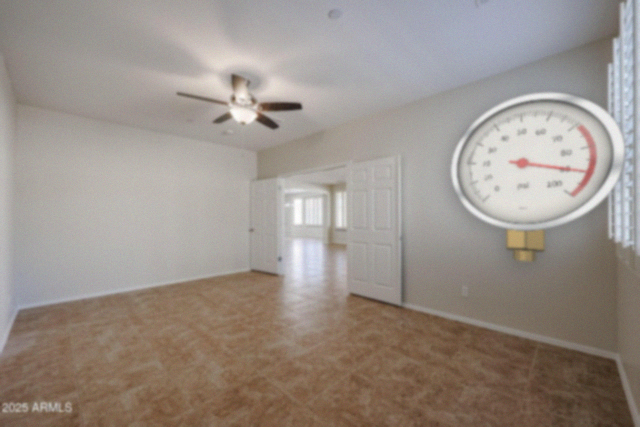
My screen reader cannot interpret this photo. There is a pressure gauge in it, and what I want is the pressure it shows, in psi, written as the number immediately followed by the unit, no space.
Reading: 90psi
